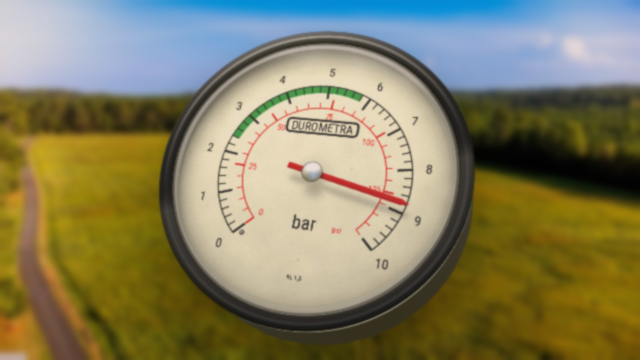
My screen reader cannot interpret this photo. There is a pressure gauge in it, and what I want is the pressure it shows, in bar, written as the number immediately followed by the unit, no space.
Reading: 8.8bar
